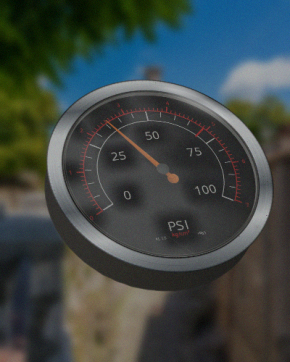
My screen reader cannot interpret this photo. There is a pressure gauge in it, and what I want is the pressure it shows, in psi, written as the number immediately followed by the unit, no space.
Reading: 35psi
